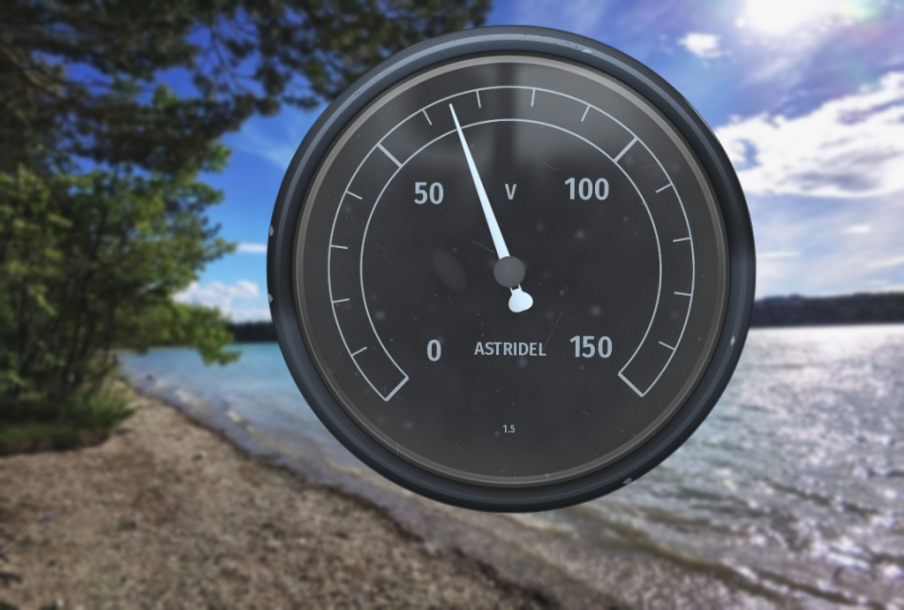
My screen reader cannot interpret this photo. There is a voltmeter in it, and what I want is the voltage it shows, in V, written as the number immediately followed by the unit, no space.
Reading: 65V
